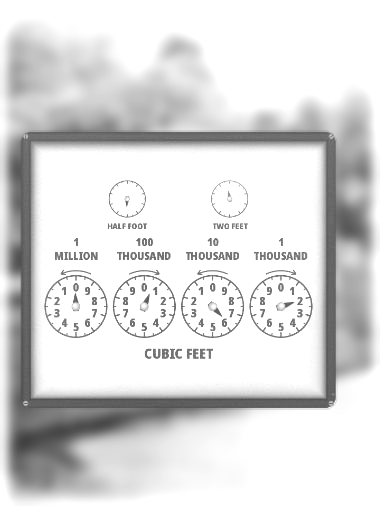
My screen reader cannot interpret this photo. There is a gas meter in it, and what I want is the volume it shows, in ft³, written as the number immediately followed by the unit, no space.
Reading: 6200ft³
